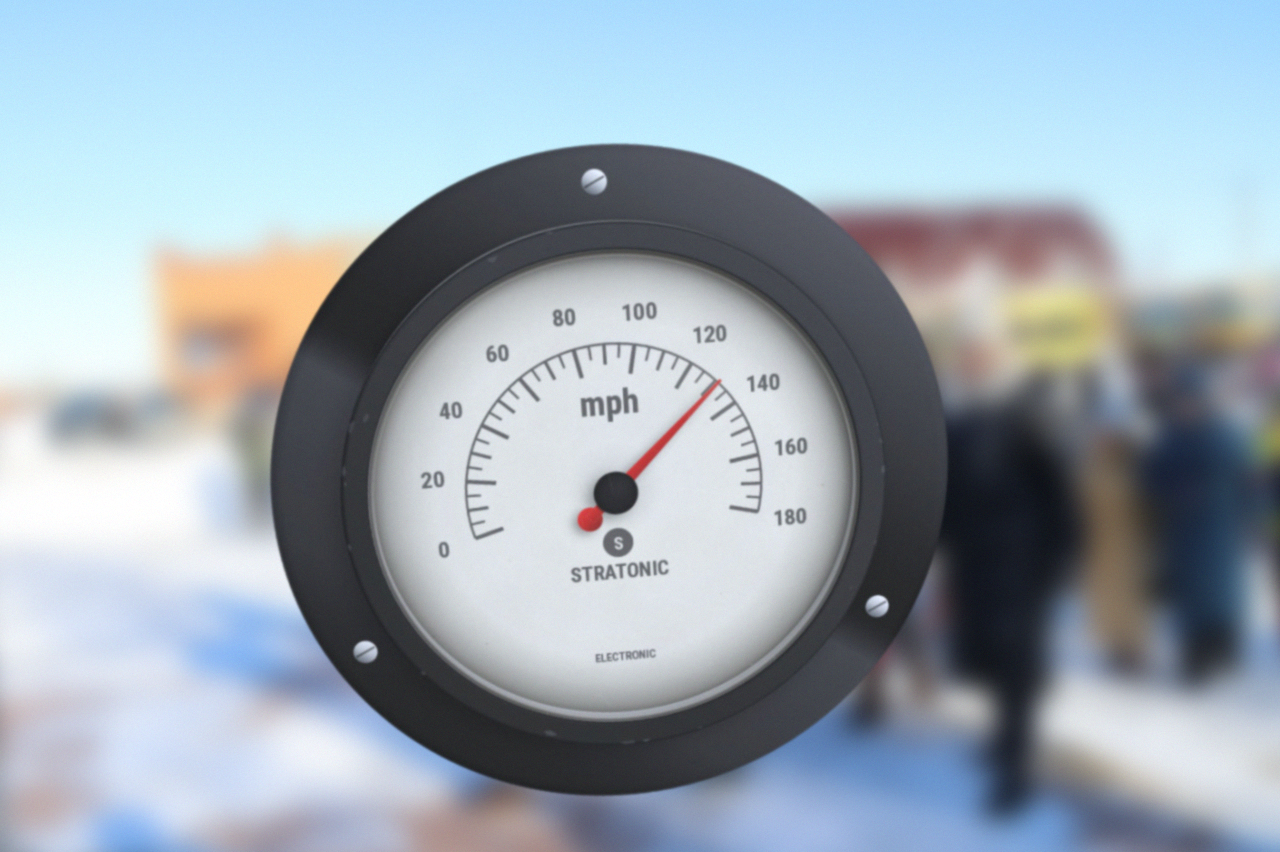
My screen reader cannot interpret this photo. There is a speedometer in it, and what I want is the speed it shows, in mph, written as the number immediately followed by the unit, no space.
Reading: 130mph
